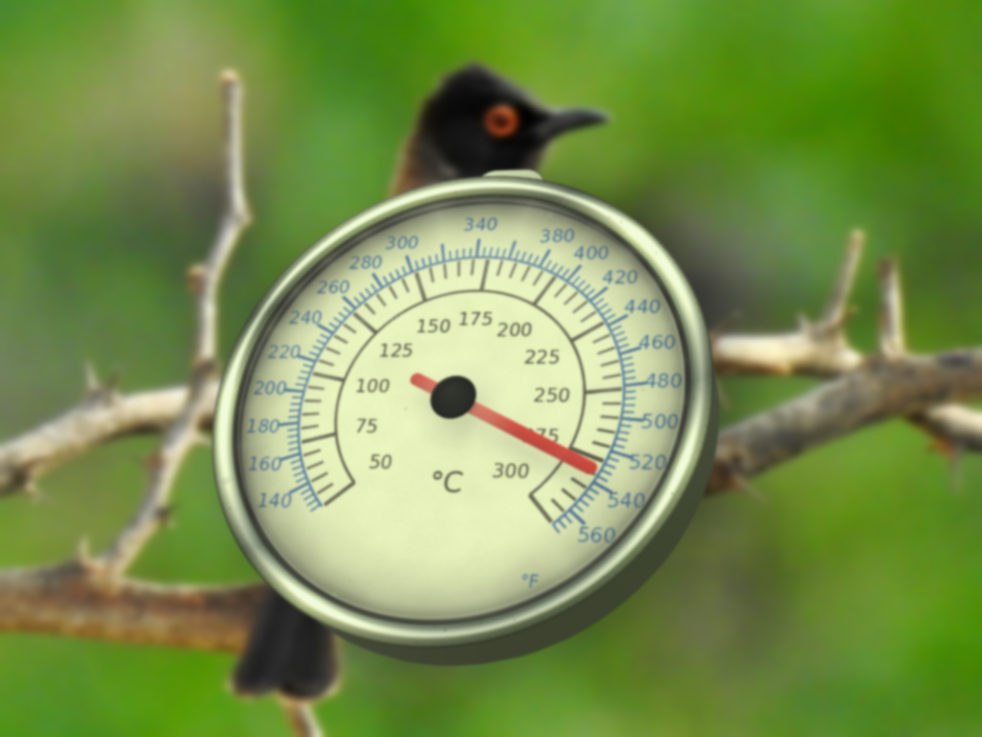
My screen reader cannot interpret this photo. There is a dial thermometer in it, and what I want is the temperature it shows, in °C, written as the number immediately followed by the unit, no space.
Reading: 280°C
